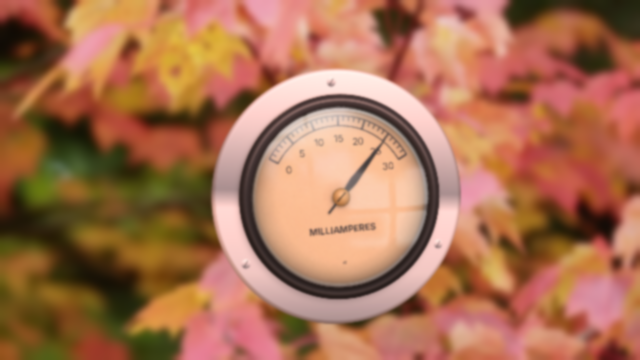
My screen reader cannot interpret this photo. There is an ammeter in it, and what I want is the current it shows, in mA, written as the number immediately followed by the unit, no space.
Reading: 25mA
